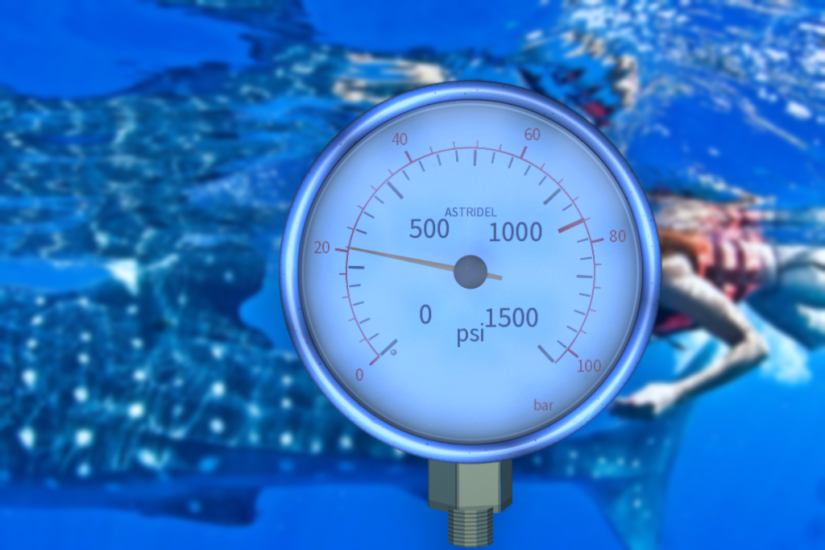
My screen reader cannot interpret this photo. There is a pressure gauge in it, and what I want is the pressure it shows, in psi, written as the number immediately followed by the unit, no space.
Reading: 300psi
